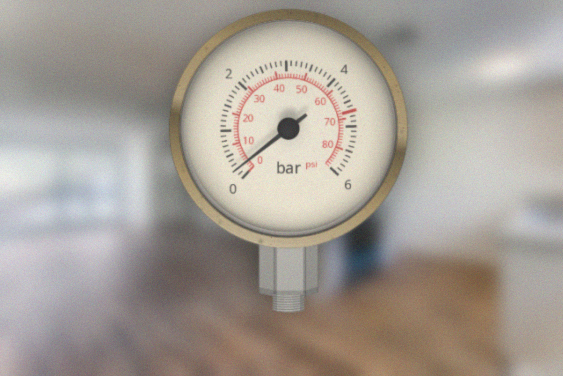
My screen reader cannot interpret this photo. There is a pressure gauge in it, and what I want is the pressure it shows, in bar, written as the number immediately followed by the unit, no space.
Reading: 0.2bar
